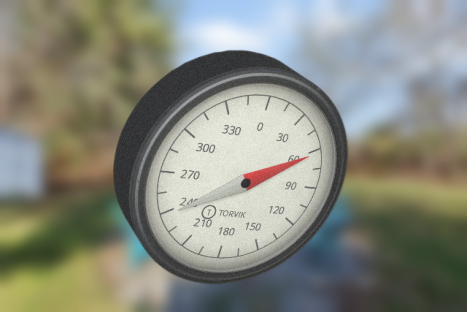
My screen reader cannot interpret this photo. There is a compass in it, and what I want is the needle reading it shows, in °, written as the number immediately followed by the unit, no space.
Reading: 60°
